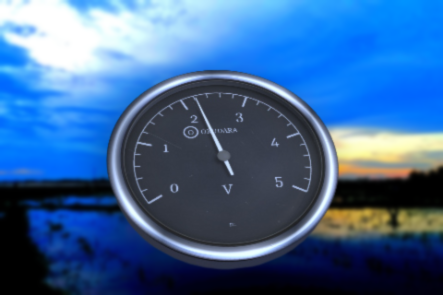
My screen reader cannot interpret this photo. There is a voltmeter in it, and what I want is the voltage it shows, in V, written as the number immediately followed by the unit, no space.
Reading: 2.2V
